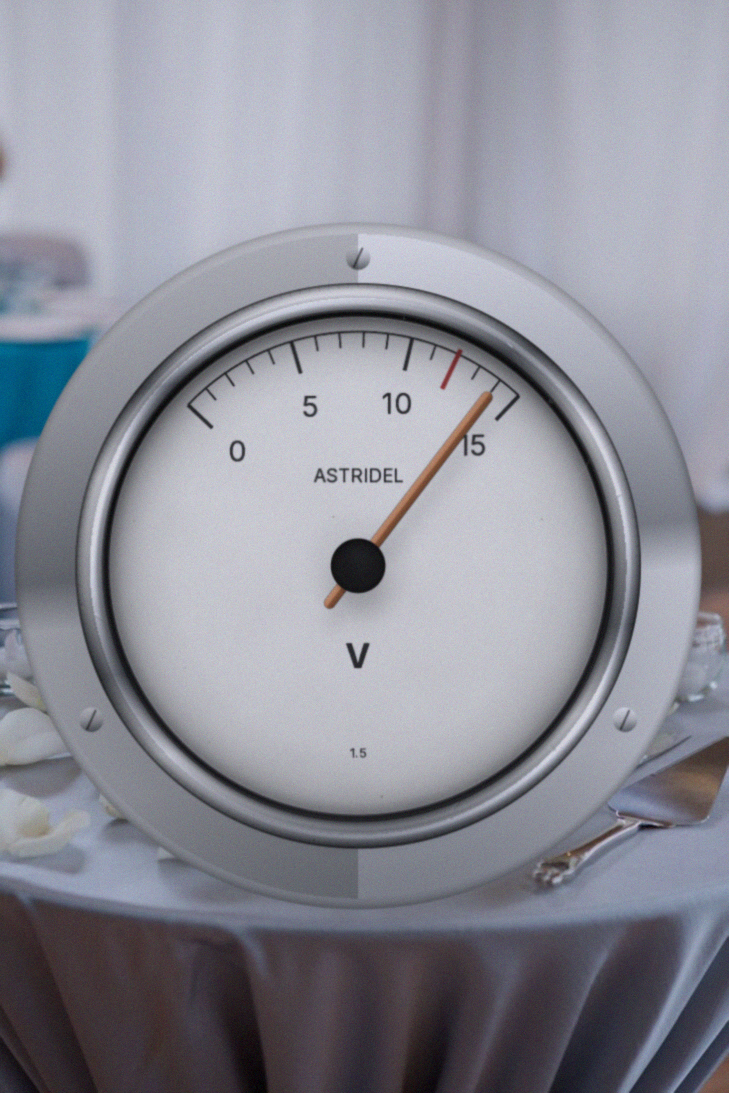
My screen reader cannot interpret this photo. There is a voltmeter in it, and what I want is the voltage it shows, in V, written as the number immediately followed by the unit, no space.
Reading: 14V
